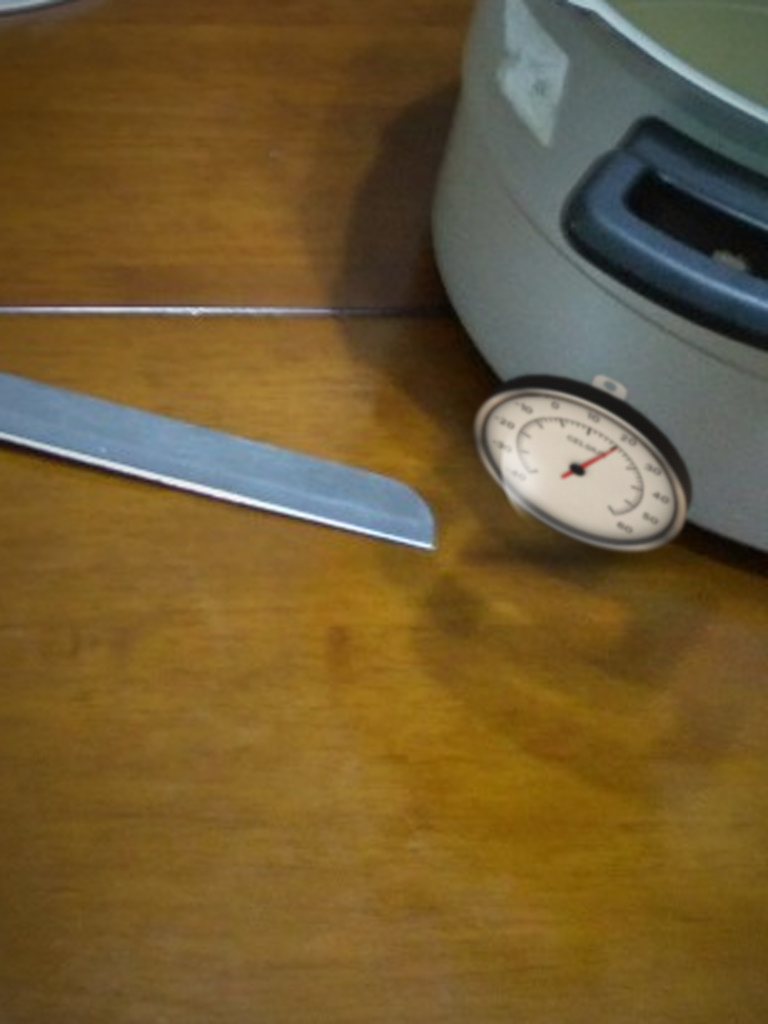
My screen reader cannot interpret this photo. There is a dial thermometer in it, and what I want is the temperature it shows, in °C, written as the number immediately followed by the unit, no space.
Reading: 20°C
